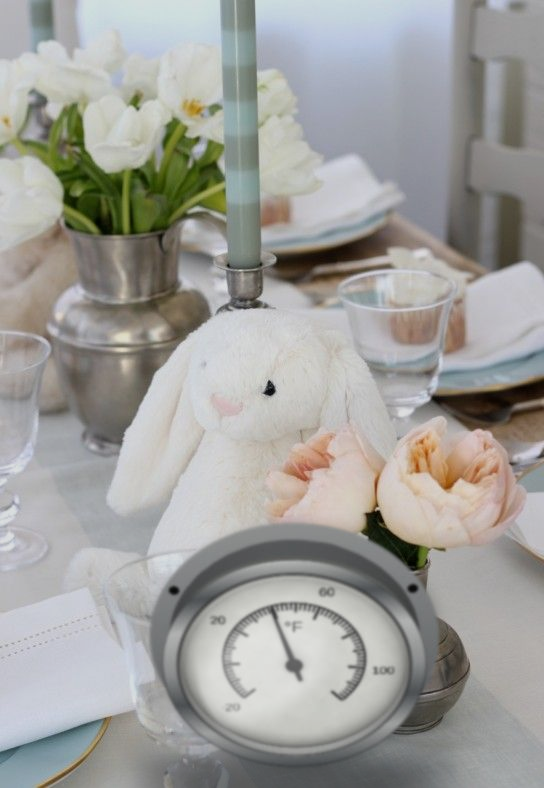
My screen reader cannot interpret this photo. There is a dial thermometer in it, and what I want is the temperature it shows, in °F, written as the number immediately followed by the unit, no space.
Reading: 40°F
